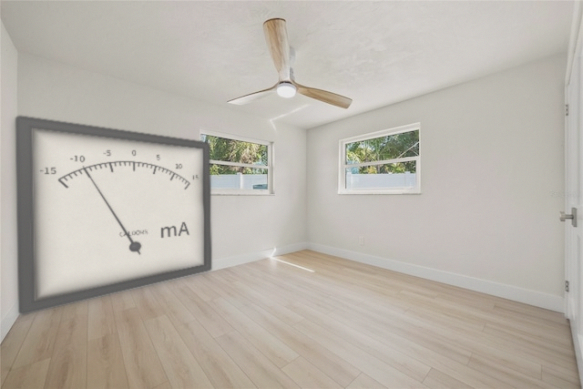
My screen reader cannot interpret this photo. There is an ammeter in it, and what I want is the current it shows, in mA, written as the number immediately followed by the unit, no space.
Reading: -10mA
